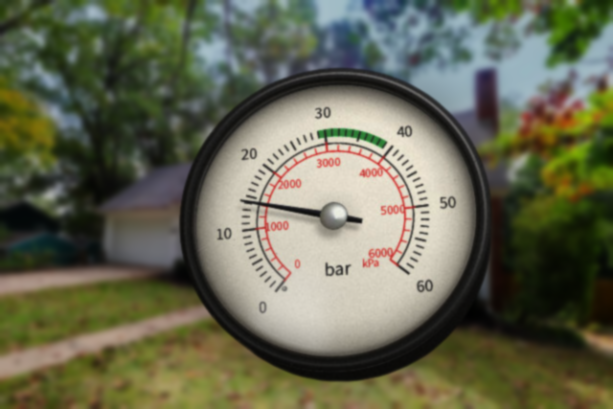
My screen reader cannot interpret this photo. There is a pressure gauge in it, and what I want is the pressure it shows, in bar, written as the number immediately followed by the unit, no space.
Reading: 14bar
